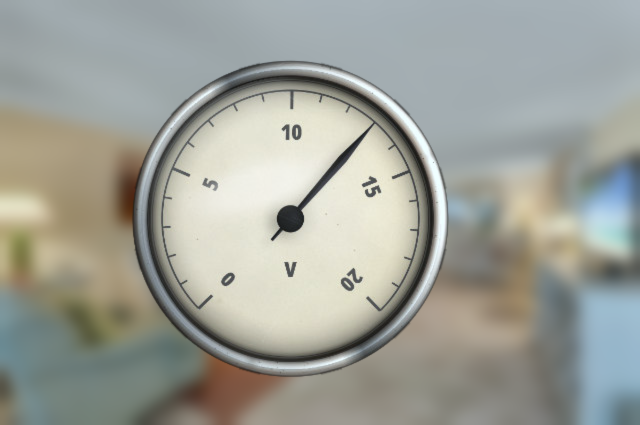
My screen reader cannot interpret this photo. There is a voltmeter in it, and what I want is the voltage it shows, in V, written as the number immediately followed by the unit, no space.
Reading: 13V
